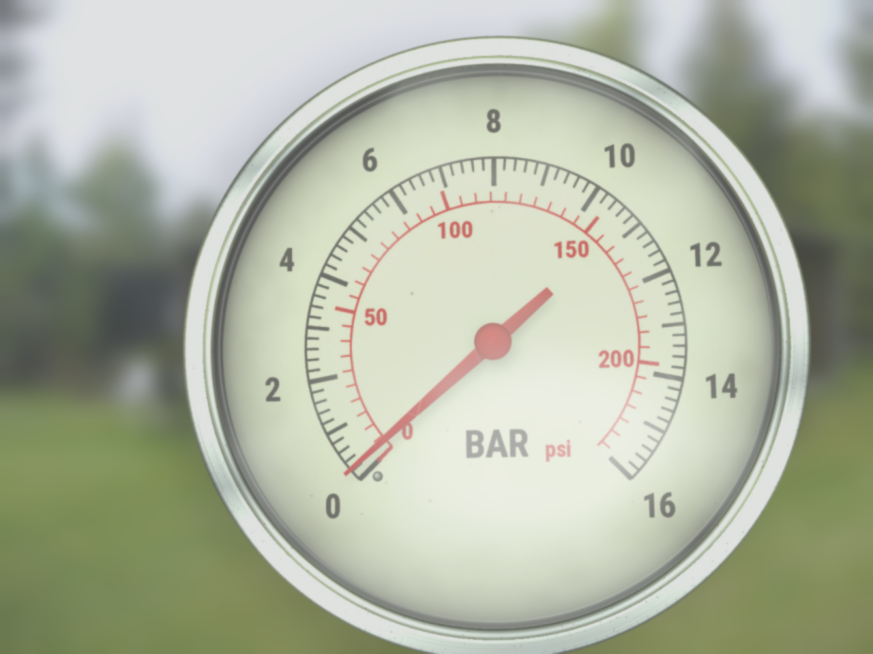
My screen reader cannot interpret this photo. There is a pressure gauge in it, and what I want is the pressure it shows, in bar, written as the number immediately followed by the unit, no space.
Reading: 0.2bar
